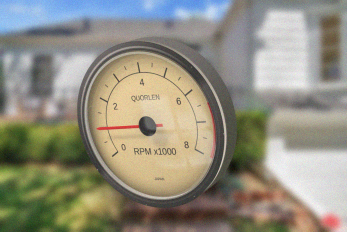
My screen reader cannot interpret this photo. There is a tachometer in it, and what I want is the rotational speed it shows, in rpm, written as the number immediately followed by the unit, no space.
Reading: 1000rpm
